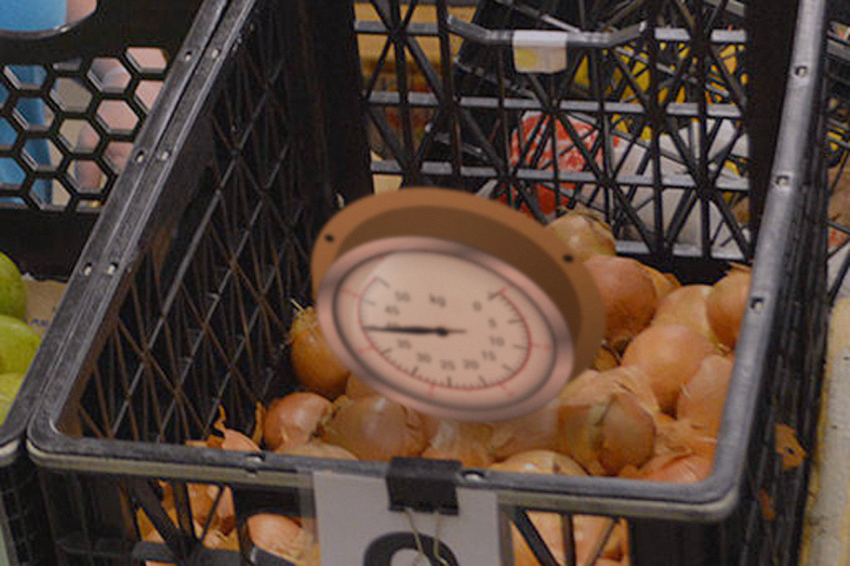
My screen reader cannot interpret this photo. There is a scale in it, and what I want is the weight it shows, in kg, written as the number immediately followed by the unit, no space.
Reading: 40kg
